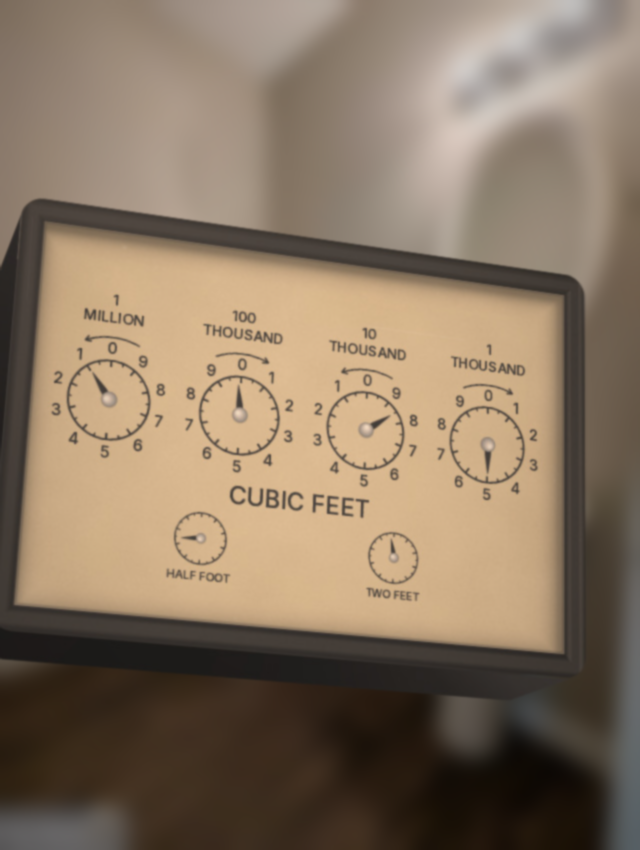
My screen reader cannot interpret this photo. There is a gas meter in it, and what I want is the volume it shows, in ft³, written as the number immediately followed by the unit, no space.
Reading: 98500ft³
